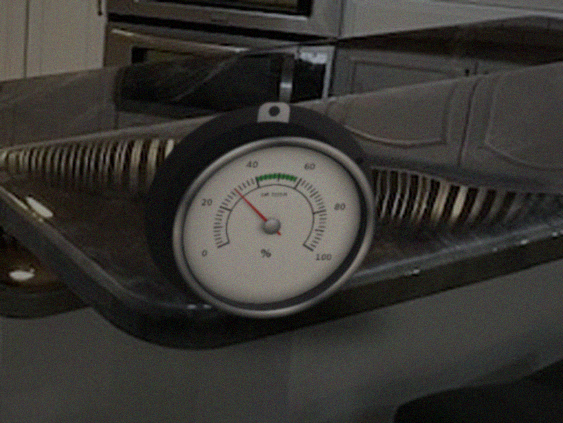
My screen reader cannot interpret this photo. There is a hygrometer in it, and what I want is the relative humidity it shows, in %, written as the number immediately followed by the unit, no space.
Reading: 30%
